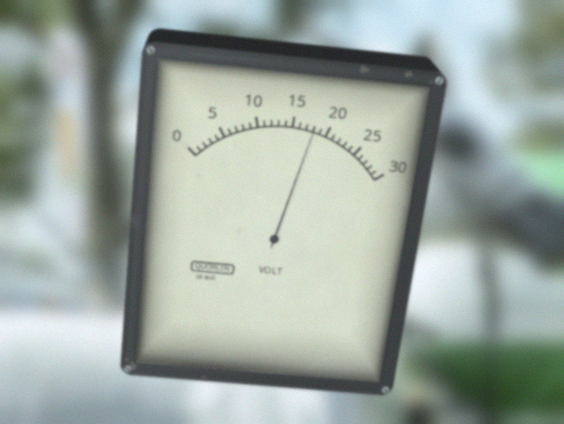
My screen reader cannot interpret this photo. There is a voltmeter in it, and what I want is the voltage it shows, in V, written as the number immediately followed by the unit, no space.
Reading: 18V
